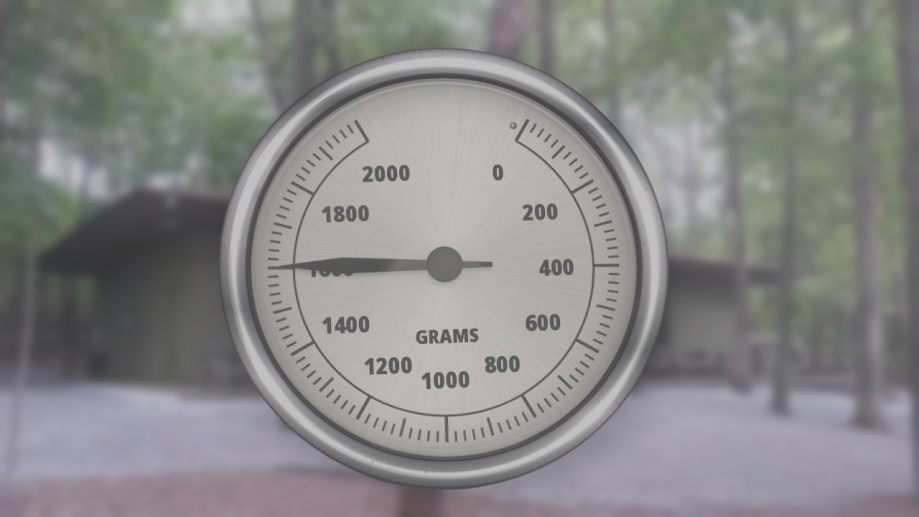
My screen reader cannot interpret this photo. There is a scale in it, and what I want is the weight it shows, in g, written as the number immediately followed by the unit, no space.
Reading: 1600g
